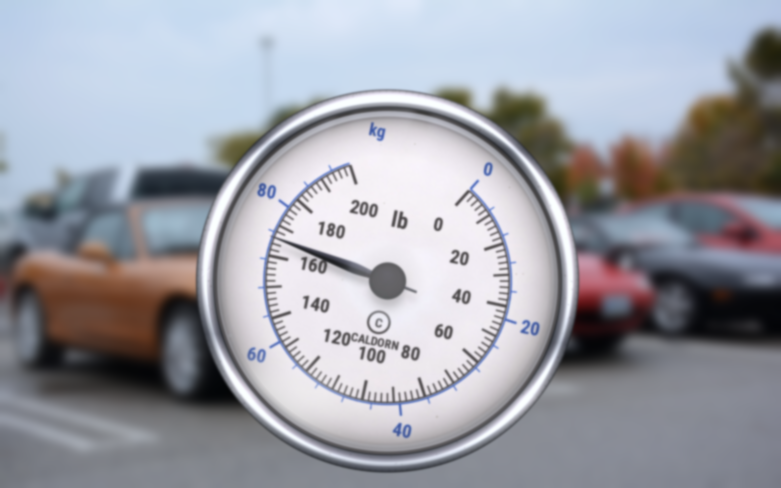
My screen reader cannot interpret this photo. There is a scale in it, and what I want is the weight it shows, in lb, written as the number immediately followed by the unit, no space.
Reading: 166lb
